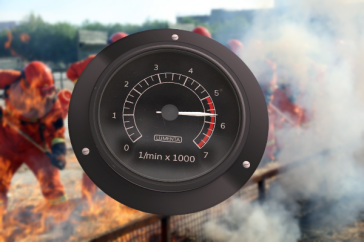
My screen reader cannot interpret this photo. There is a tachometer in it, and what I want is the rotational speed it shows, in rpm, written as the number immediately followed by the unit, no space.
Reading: 5750rpm
